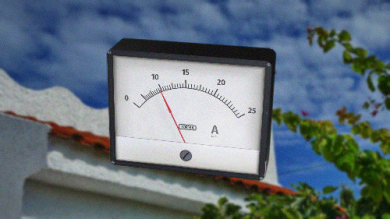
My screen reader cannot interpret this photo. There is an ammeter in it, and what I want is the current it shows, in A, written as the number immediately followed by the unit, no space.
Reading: 10A
